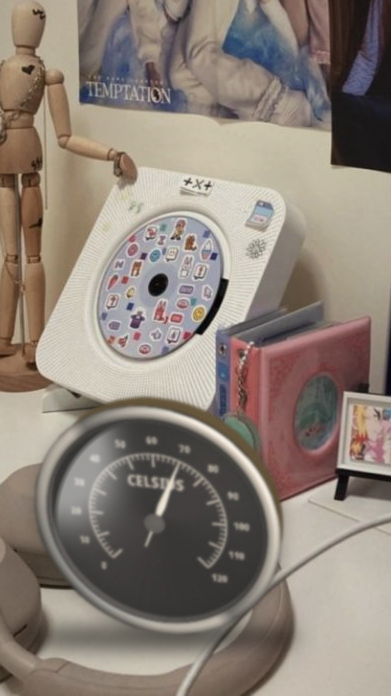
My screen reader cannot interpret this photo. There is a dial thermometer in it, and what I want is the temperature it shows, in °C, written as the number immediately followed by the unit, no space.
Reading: 70°C
